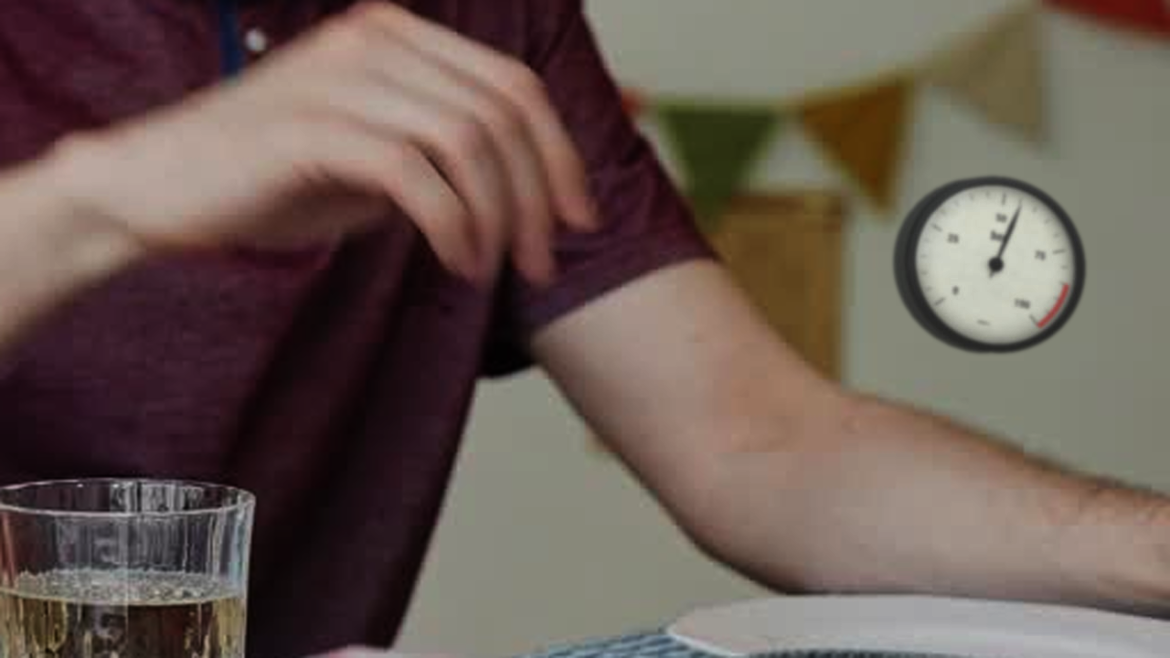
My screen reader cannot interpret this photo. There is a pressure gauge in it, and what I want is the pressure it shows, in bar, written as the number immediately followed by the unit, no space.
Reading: 55bar
